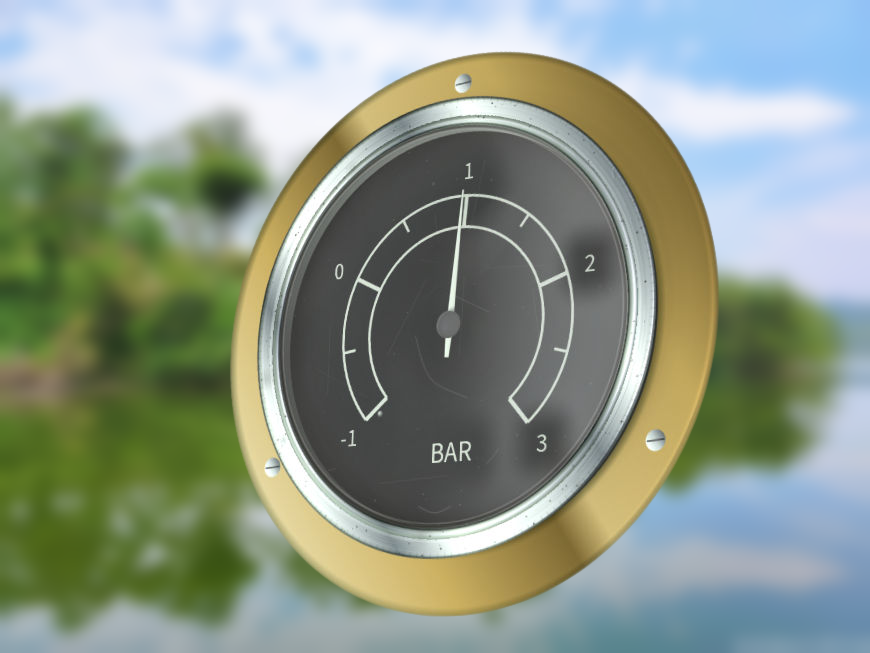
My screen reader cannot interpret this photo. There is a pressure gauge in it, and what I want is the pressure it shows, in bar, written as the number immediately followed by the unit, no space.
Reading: 1bar
